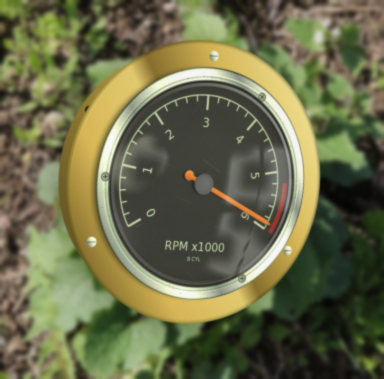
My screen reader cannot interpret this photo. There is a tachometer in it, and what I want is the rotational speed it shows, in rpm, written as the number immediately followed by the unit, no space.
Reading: 5900rpm
